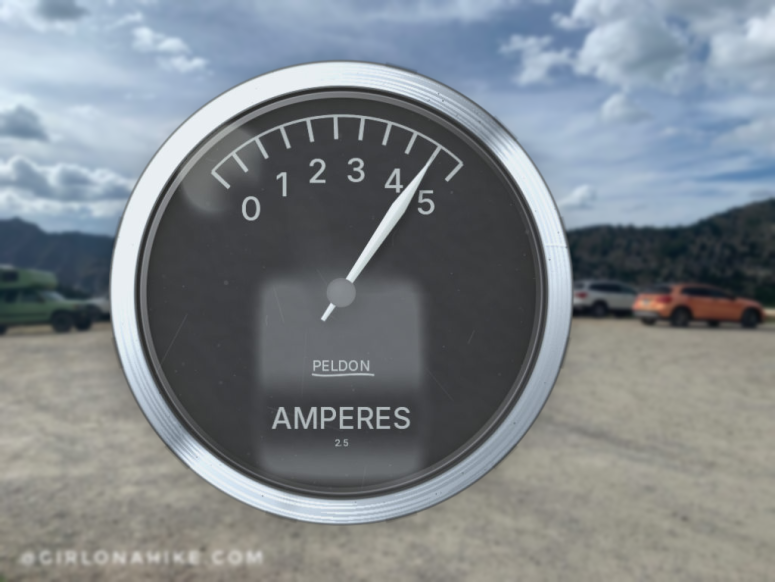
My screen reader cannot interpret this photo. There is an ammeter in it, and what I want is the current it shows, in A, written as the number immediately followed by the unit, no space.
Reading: 4.5A
